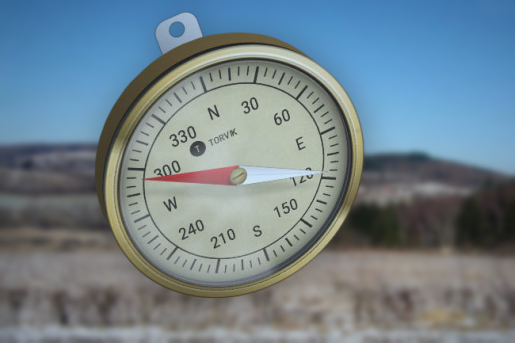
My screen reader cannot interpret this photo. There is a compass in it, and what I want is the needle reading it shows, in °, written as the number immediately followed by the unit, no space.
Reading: 295°
